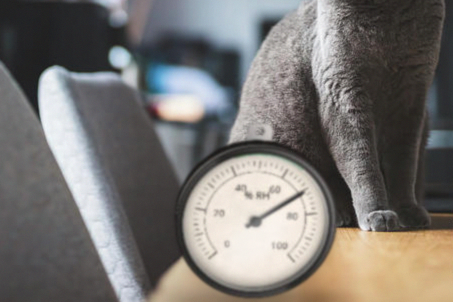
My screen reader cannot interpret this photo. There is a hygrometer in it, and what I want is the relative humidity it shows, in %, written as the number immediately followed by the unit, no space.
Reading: 70%
